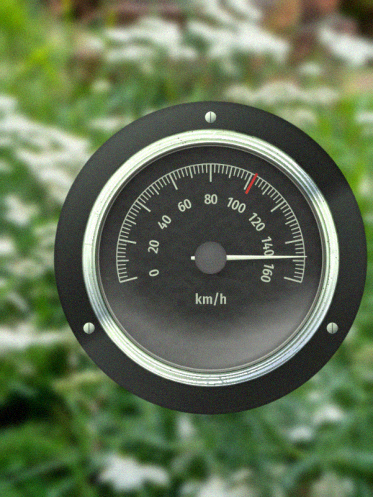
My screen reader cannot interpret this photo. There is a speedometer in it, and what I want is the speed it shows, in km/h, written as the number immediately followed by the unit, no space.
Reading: 148km/h
